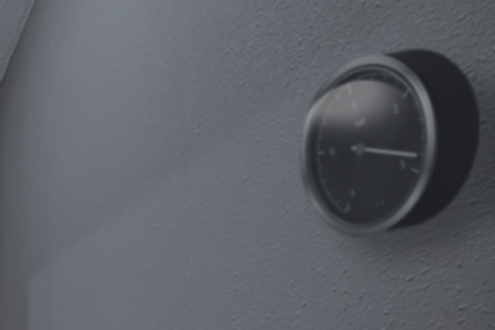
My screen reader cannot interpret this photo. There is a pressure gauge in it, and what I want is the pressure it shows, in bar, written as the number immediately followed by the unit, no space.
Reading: 2.8bar
